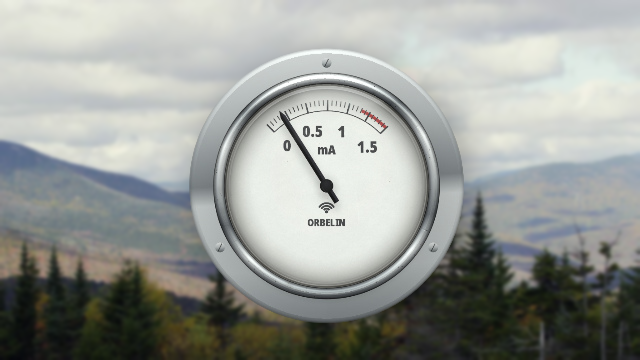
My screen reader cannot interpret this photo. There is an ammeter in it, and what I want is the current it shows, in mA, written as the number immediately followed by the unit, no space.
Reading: 0.2mA
